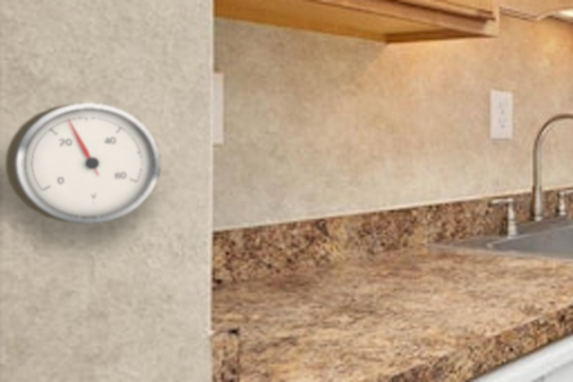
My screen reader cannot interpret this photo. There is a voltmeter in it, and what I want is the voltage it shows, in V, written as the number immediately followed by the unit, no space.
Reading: 25V
